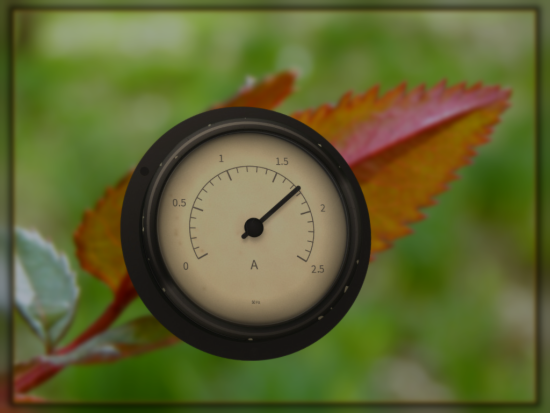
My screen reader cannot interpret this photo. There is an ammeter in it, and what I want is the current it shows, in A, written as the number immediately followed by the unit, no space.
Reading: 1.75A
